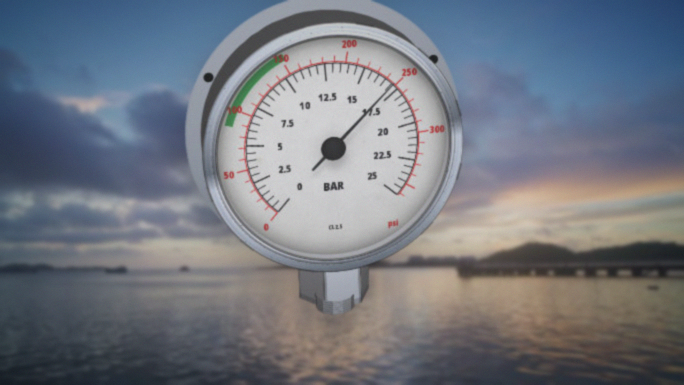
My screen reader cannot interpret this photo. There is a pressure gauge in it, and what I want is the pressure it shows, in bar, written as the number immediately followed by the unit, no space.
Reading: 17bar
